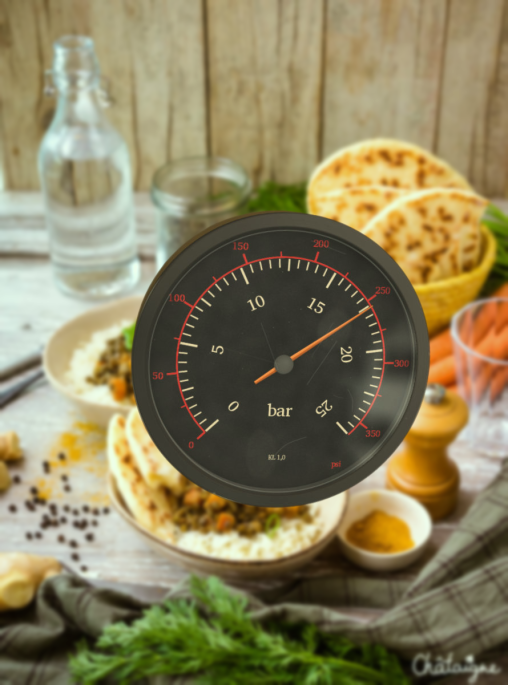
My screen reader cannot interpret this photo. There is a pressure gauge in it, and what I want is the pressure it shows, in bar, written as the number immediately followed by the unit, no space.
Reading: 17.5bar
